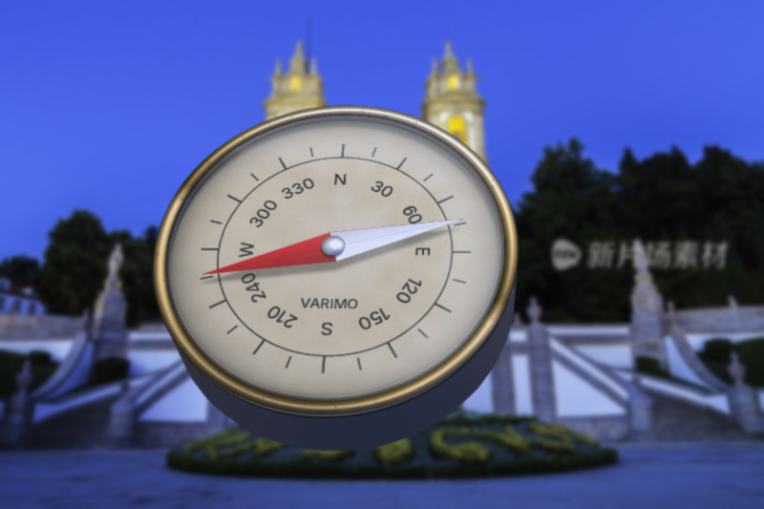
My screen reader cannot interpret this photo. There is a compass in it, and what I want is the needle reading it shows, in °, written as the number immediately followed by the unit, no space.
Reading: 255°
